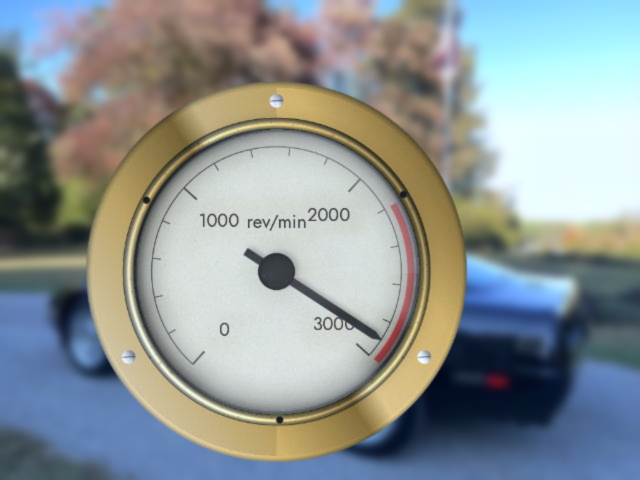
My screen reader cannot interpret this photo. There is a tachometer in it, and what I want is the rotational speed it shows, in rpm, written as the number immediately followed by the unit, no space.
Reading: 2900rpm
